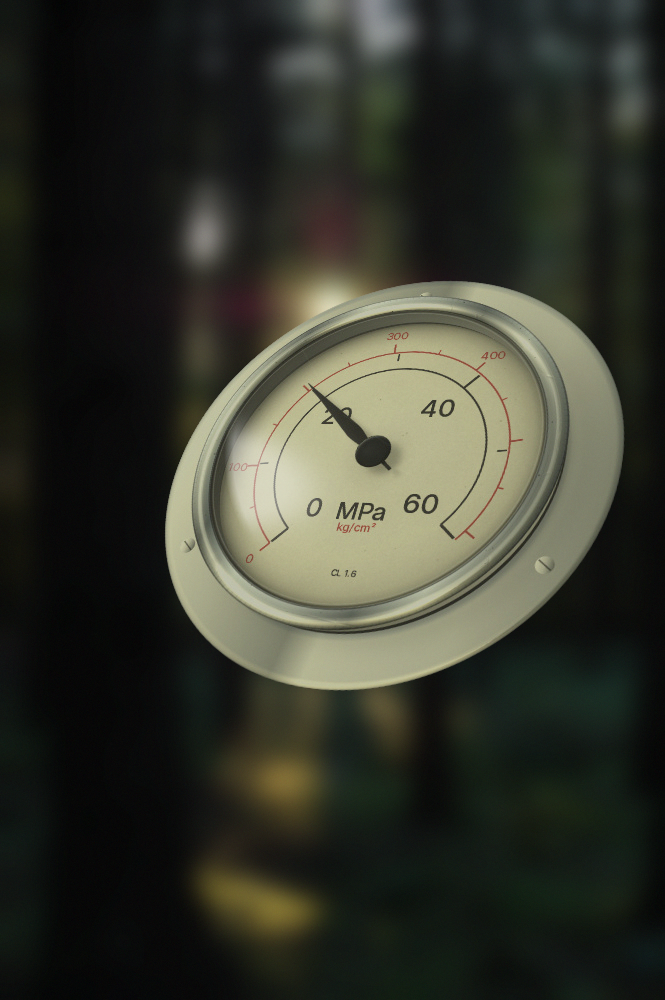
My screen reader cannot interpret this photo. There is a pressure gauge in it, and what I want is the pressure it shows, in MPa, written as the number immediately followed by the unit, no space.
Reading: 20MPa
